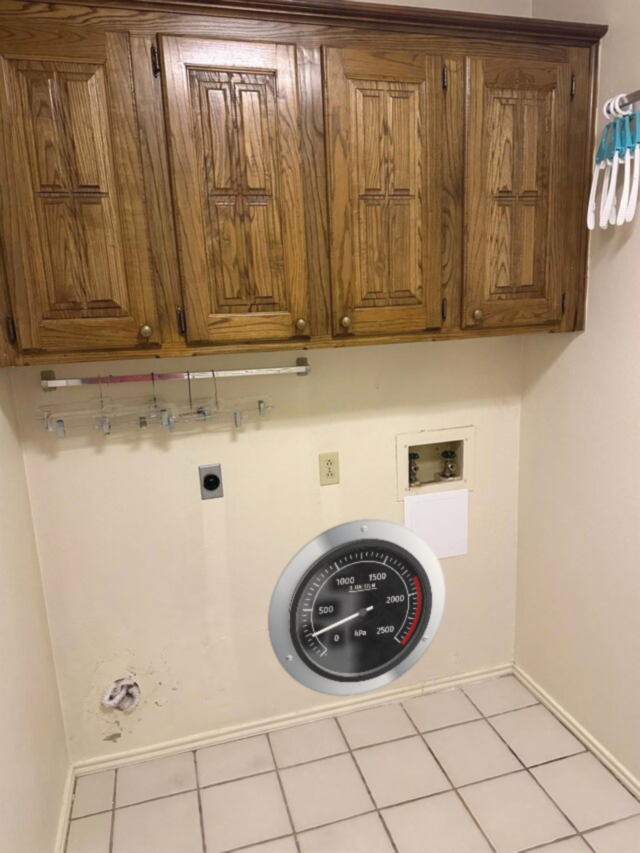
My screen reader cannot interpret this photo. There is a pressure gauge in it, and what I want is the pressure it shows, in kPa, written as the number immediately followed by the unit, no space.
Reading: 250kPa
